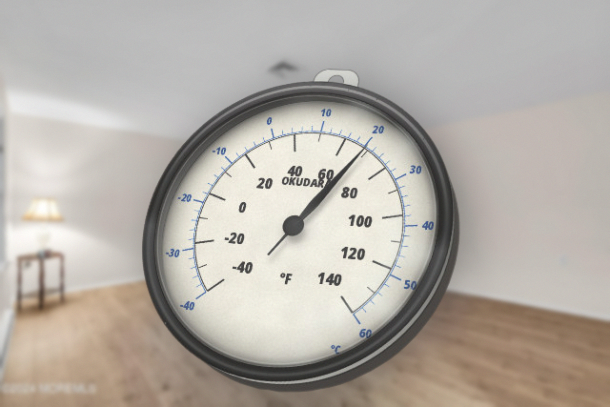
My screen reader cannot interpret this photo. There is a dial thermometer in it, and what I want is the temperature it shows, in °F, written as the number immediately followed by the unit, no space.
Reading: 70°F
